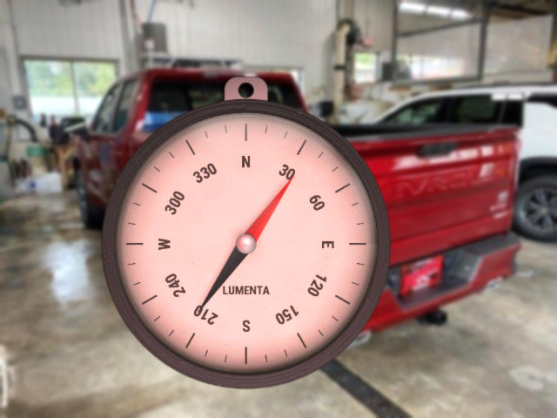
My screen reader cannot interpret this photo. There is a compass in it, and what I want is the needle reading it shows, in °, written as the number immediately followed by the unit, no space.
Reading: 35°
